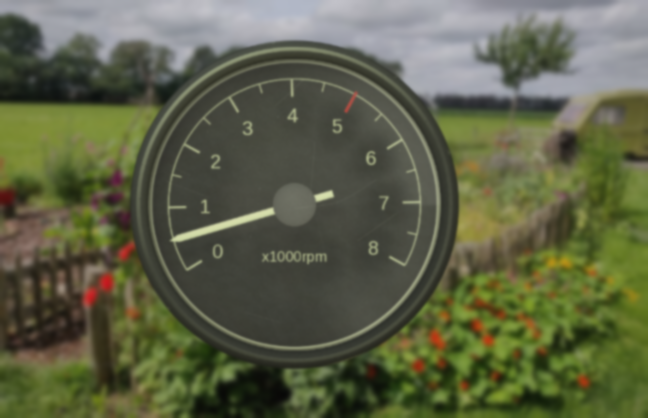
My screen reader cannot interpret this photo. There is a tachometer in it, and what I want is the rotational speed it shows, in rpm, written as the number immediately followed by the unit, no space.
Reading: 500rpm
